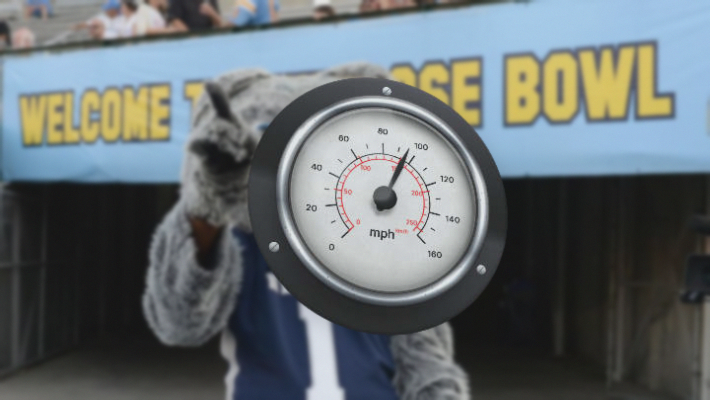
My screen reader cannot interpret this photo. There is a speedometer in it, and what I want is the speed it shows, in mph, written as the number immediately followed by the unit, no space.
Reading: 95mph
